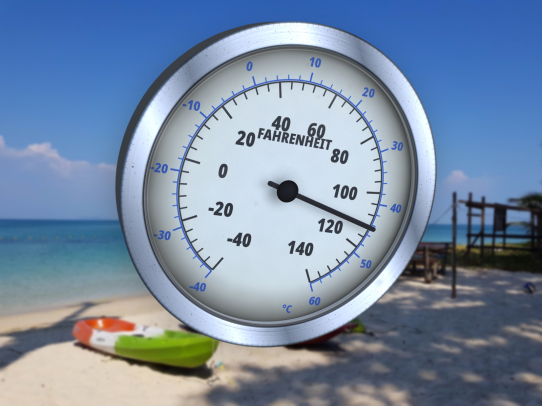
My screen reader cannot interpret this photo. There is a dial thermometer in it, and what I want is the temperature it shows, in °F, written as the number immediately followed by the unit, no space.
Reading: 112°F
